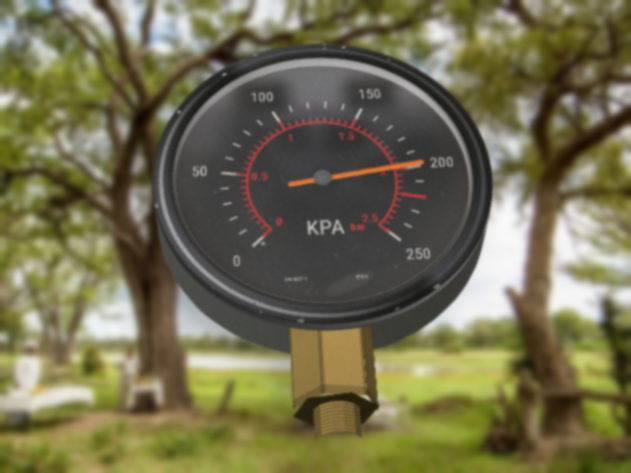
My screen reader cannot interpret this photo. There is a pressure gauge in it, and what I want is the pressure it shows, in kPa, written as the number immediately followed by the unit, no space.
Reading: 200kPa
